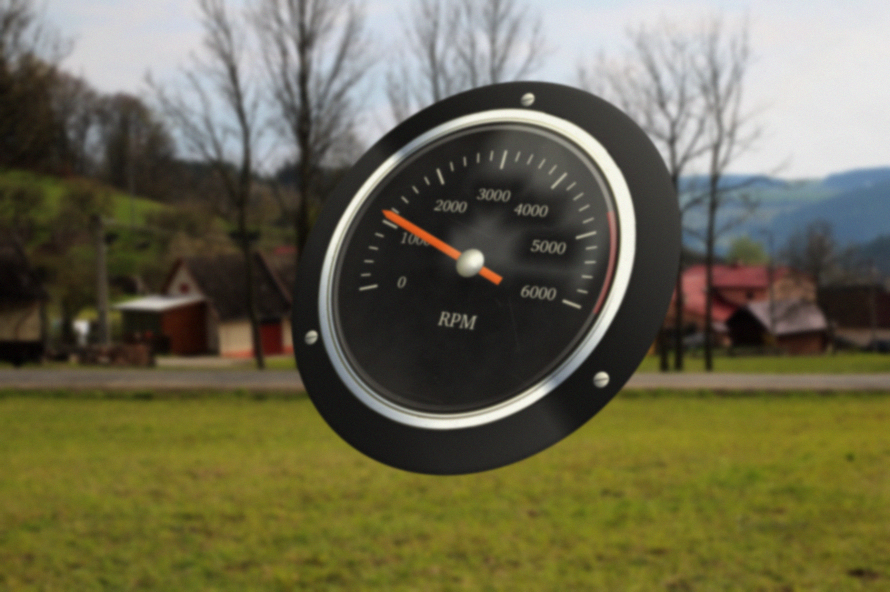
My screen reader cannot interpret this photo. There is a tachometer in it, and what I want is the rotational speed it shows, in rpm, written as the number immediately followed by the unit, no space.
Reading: 1100rpm
